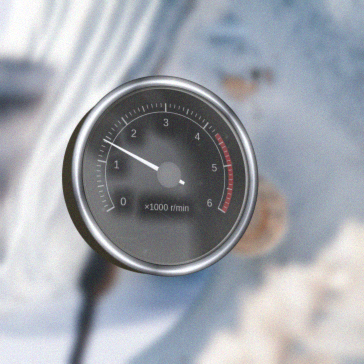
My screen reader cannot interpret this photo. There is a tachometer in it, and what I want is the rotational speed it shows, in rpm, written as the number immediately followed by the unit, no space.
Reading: 1400rpm
